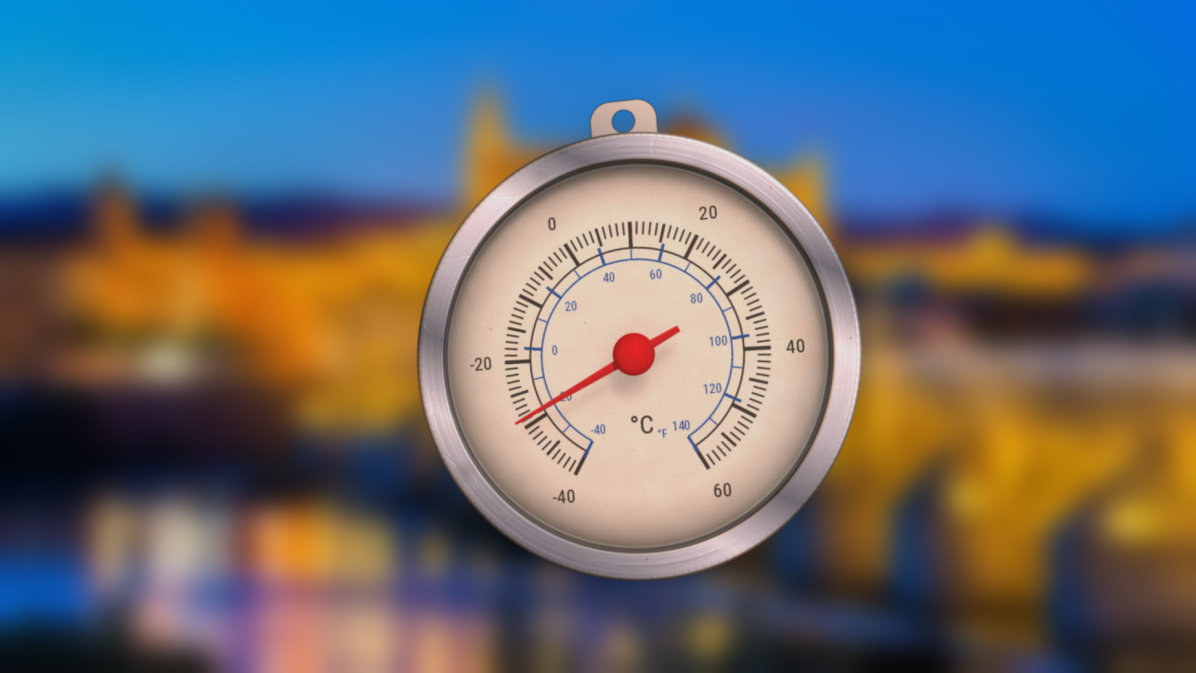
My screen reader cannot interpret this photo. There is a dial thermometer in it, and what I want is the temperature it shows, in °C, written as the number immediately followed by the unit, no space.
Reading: -29°C
